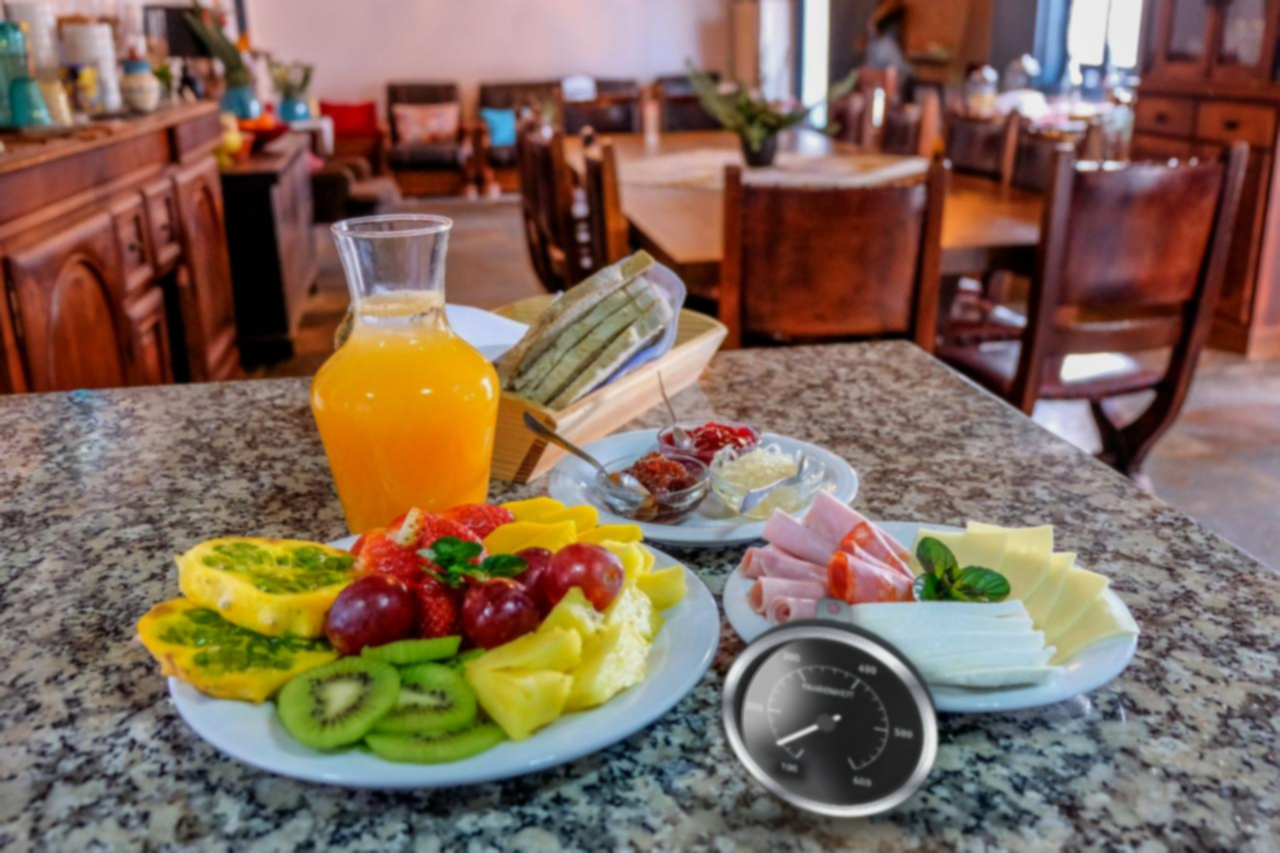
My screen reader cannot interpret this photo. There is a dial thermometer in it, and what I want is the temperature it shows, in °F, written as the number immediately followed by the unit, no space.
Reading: 140°F
